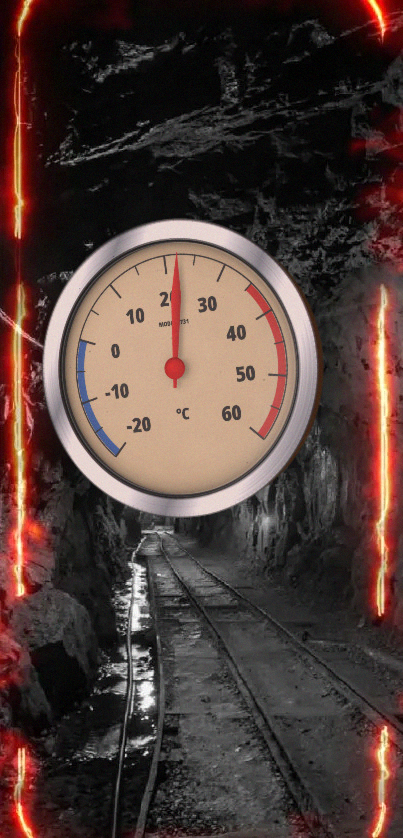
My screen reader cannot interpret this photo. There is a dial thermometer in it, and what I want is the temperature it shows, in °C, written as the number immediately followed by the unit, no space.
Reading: 22.5°C
